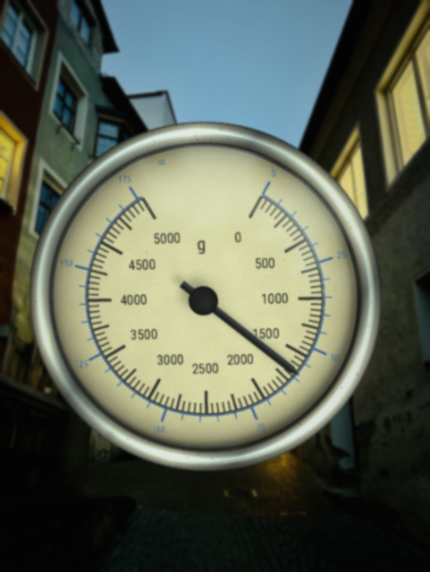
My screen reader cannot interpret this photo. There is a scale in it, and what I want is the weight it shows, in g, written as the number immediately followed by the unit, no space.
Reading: 1650g
